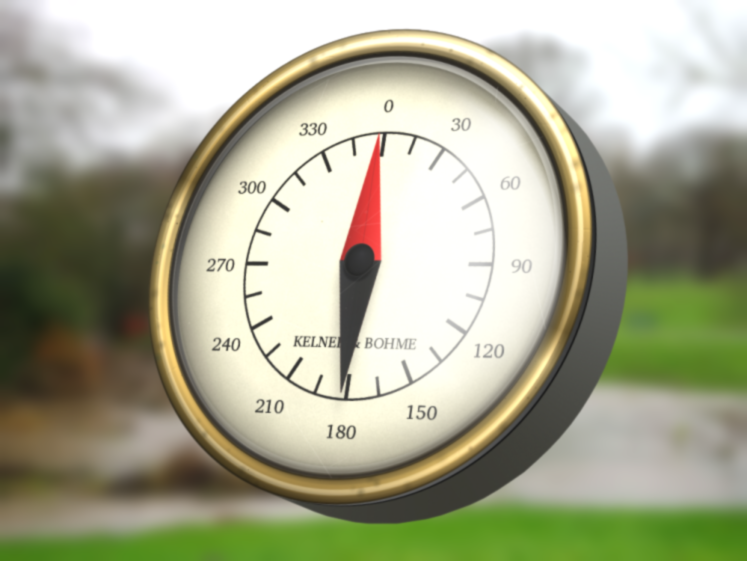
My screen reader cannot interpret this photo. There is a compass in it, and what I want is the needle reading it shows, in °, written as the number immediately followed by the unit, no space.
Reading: 0°
